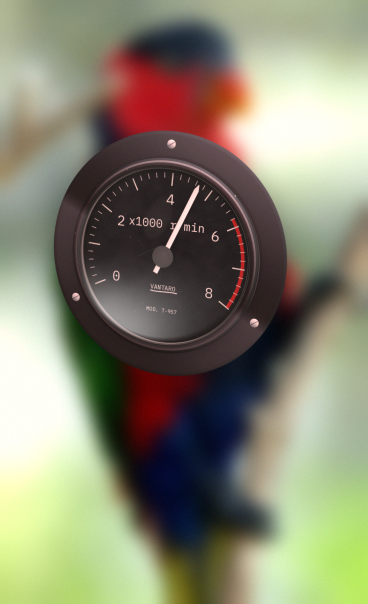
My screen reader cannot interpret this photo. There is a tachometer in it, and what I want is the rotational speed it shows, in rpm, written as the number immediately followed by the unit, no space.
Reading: 4700rpm
